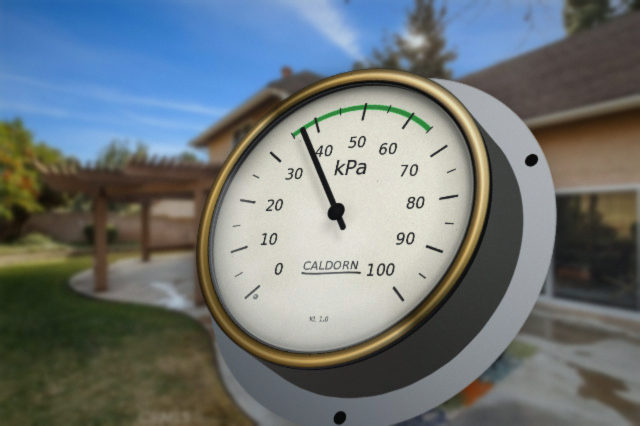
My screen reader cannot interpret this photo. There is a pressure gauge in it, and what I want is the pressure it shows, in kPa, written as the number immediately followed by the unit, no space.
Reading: 37.5kPa
